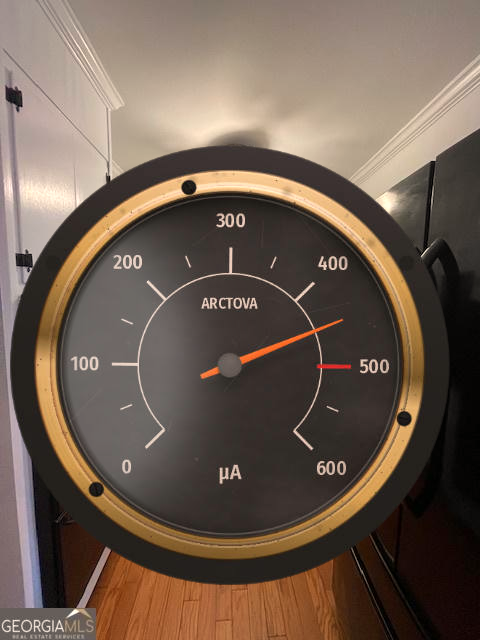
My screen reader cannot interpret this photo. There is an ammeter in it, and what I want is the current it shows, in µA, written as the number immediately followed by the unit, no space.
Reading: 450µA
